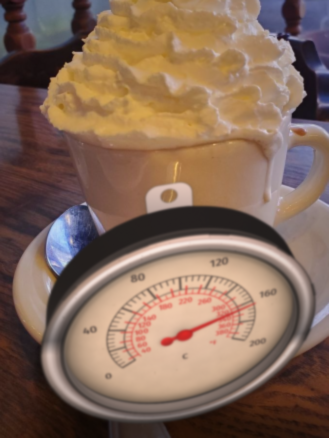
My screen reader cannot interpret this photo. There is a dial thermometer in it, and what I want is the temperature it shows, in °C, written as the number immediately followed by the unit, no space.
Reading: 160°C
